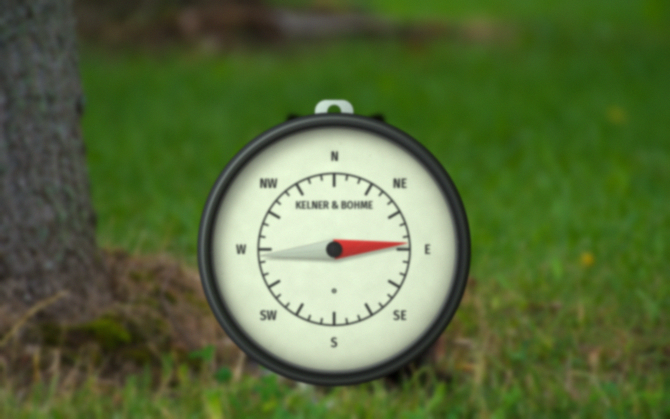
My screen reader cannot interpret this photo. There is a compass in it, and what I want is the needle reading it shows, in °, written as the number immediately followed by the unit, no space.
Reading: 85°
